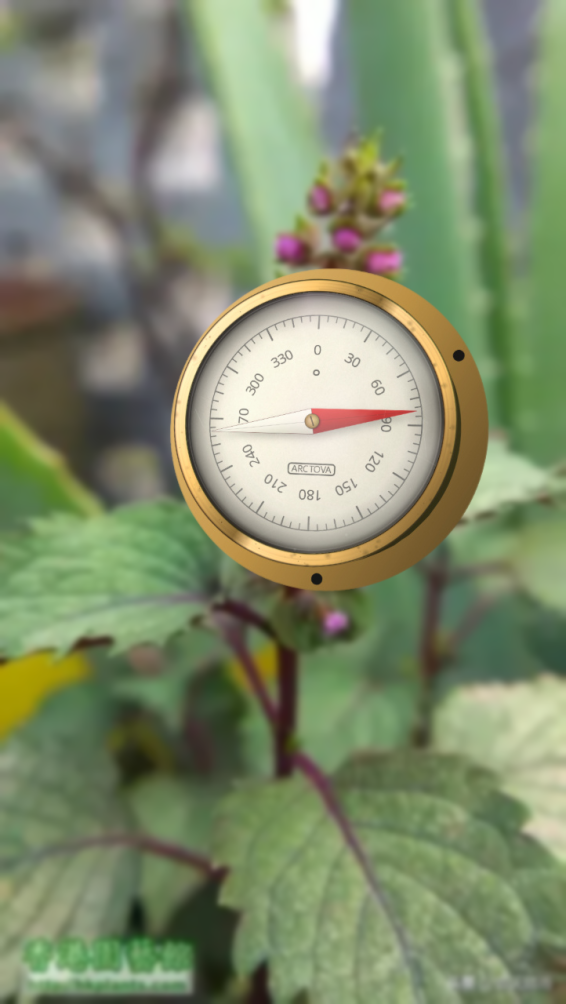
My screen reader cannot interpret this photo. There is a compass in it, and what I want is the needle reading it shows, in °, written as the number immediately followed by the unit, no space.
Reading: 82.5°
